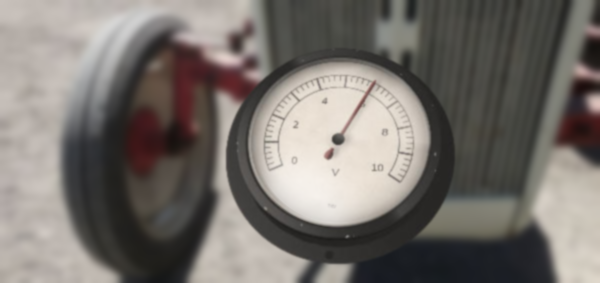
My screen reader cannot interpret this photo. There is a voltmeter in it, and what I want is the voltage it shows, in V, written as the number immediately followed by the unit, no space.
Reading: 6V
